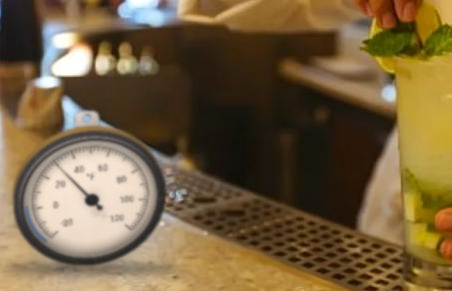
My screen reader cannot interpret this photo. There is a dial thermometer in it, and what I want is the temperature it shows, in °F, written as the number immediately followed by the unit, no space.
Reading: 30°F
